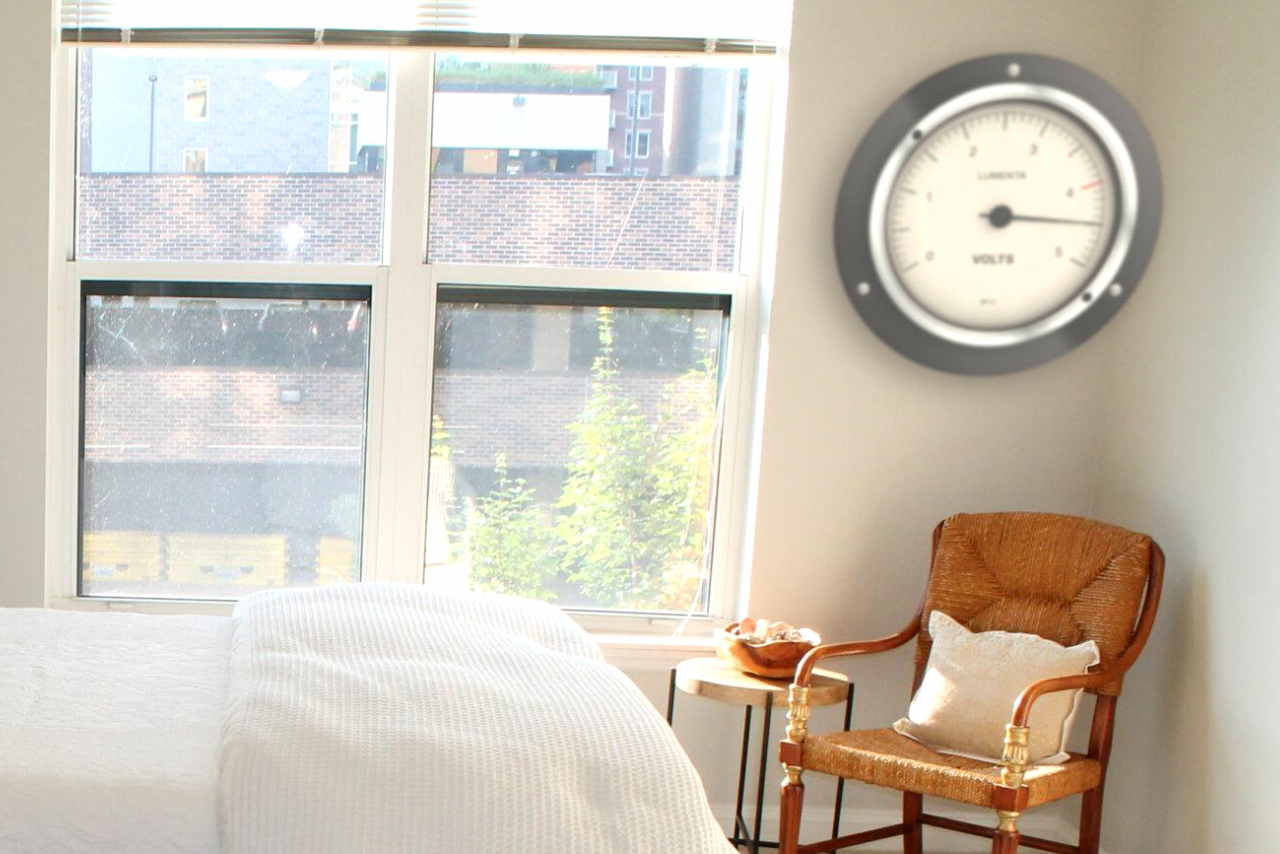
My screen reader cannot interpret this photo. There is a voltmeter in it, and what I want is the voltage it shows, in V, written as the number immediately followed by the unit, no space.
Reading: 4.5V
